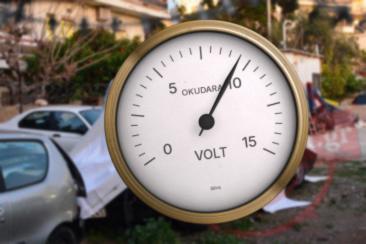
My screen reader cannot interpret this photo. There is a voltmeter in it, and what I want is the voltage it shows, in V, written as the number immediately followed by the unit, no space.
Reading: 9.5V
